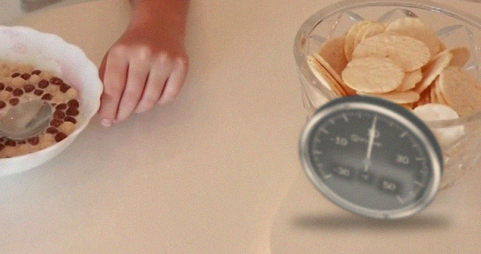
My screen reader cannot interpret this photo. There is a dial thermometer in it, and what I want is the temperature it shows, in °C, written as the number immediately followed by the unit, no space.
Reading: 10°C
